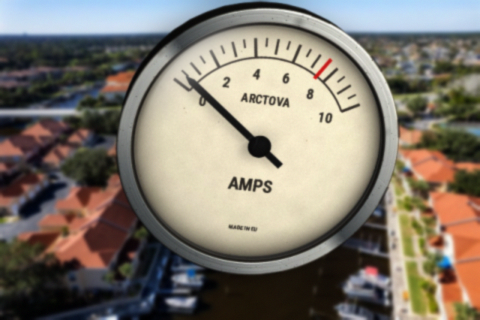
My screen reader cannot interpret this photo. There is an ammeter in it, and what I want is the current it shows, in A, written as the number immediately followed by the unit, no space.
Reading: 0.5A
